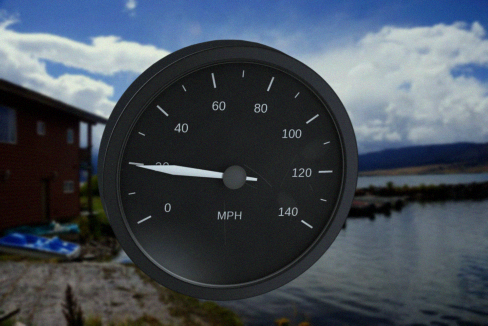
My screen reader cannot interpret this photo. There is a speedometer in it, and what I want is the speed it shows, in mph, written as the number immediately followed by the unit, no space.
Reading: 20mph
